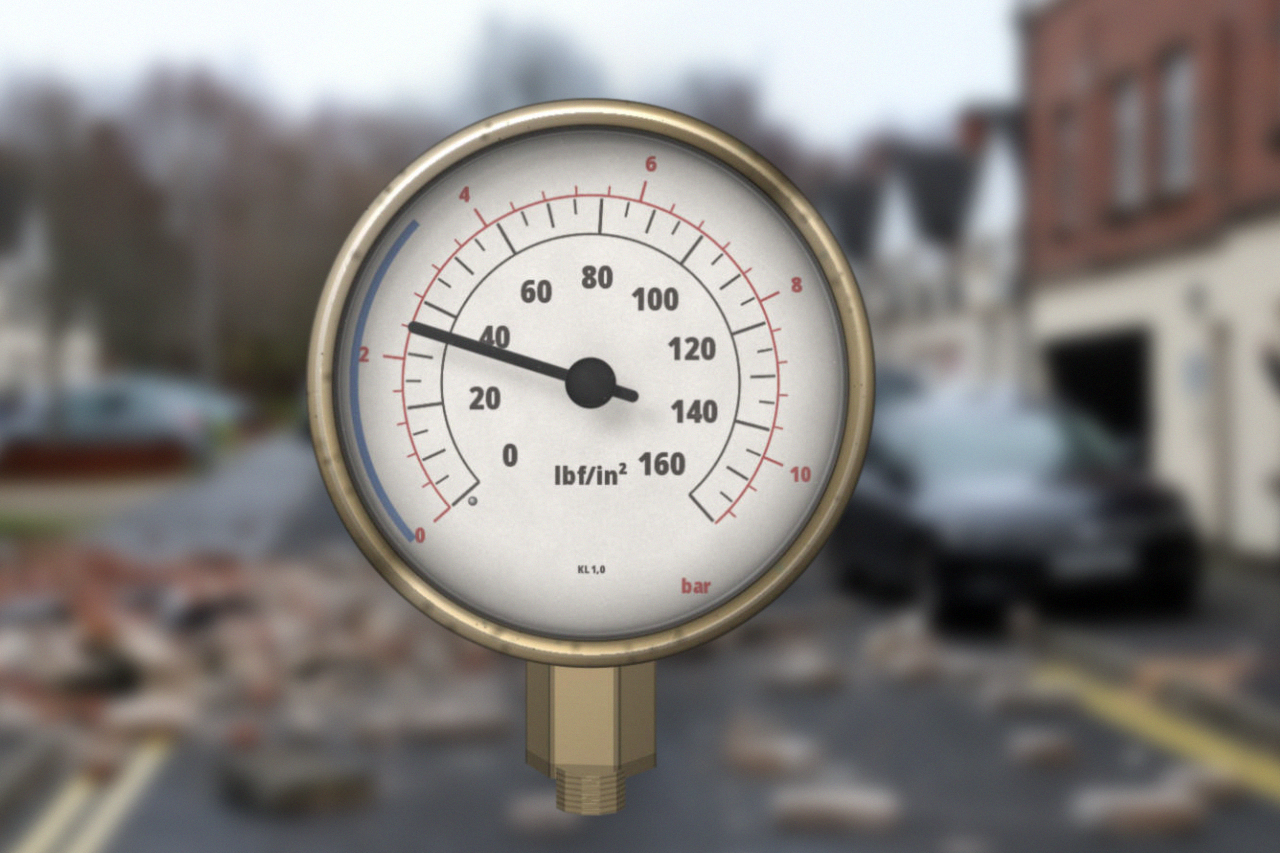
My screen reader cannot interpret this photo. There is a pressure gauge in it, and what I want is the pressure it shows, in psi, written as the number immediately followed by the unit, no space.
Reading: 35psi
